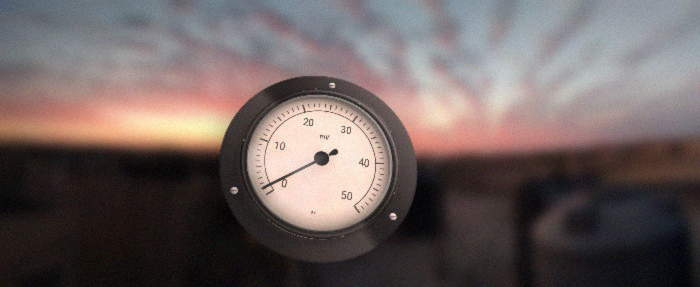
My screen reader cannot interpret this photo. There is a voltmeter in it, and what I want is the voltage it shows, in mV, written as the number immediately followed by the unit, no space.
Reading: 1mV
